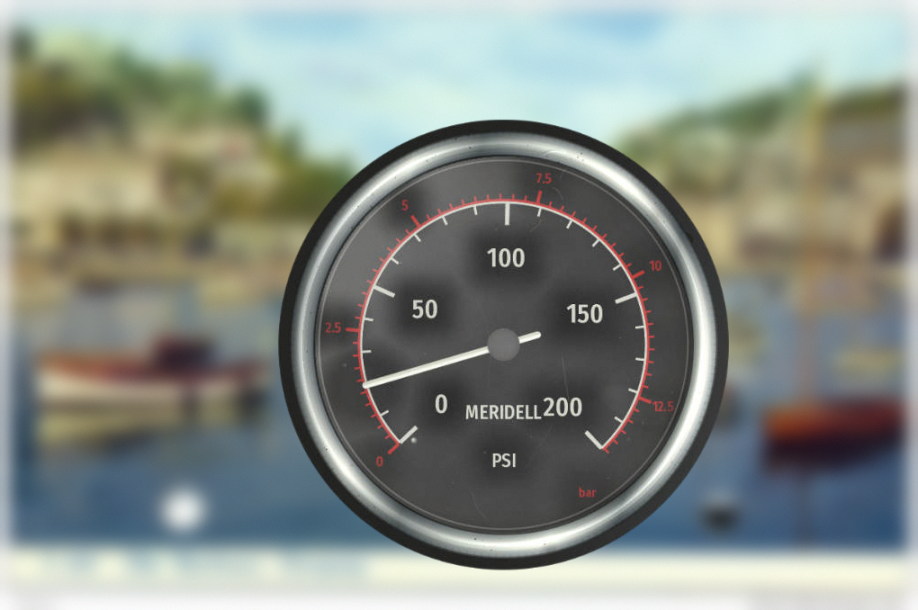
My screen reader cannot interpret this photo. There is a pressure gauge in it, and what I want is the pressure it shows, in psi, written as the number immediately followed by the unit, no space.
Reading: 20psi
